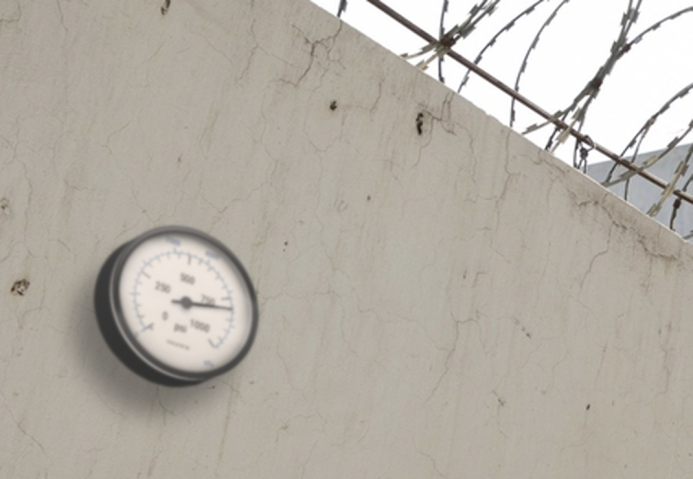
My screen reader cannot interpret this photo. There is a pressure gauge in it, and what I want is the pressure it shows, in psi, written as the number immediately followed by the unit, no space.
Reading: 800psi
